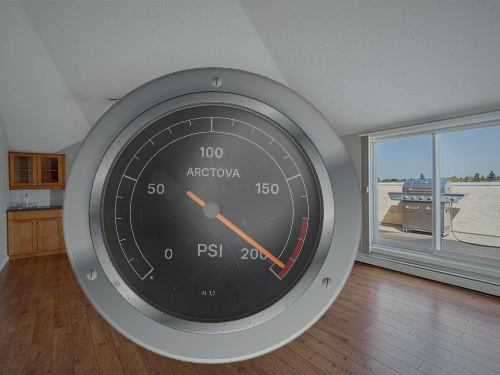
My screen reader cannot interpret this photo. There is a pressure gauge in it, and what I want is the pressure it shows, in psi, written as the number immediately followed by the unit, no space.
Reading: 195psi
